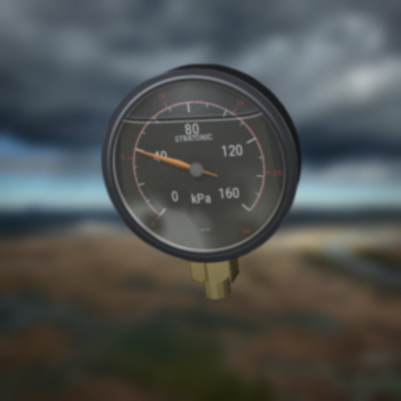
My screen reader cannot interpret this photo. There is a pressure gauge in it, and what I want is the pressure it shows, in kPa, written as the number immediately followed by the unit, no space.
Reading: 40kPa
